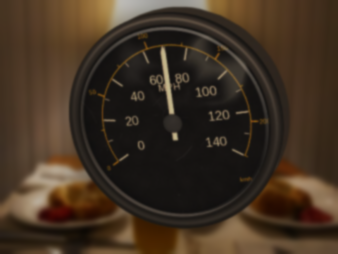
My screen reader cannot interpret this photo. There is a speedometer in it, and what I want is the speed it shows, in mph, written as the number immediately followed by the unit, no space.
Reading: 70mph
